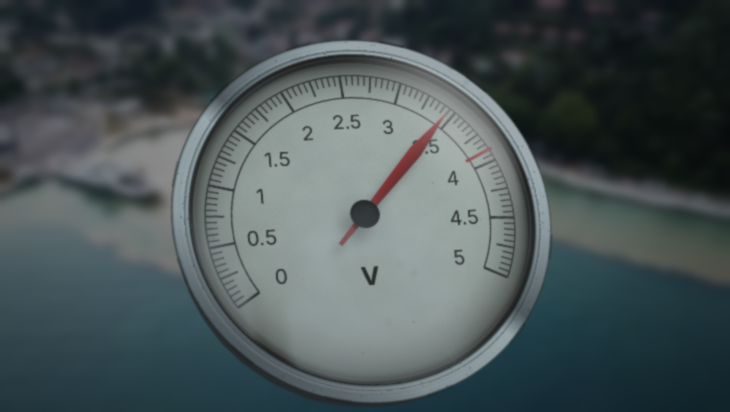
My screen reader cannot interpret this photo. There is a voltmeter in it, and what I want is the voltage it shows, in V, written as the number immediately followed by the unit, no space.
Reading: 3.45V
